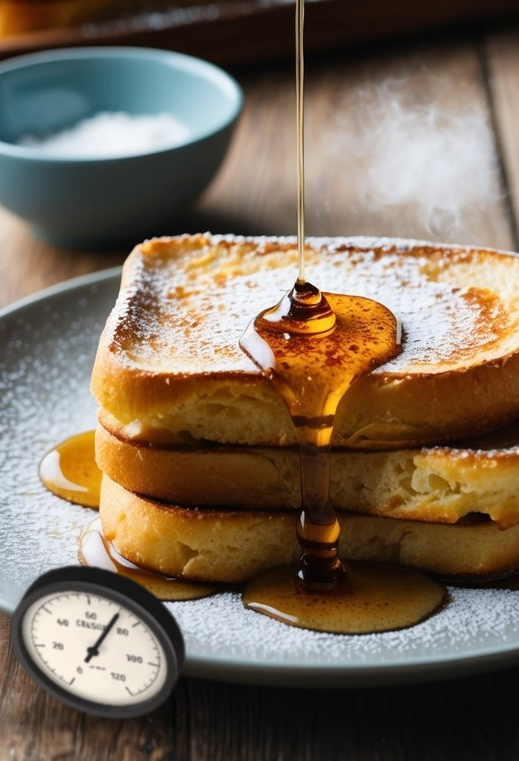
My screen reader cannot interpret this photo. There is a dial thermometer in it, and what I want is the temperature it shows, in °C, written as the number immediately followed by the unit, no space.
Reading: 72°C
